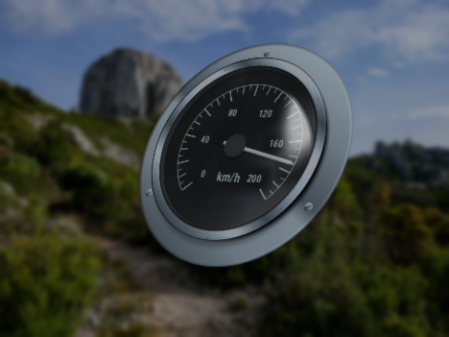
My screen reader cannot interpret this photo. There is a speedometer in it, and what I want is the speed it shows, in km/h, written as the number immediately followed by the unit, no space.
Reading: 175km/h
